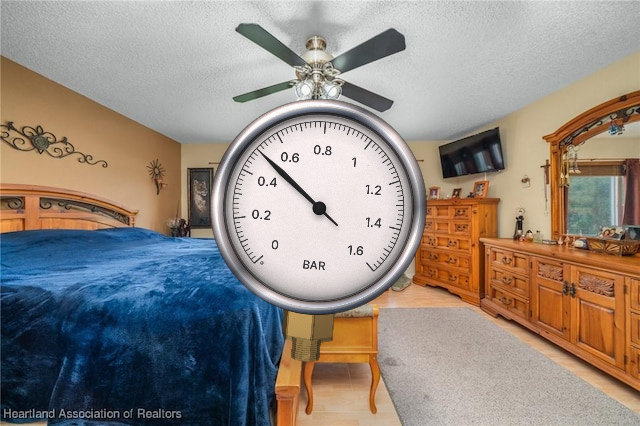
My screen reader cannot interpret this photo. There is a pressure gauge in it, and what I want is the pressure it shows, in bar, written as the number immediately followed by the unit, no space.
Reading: 0.5bar
